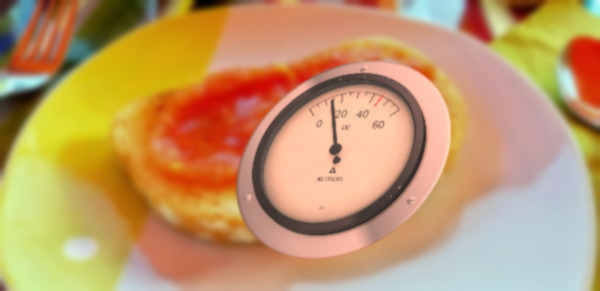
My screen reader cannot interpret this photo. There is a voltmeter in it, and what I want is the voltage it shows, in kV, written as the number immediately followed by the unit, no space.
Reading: 15kV
